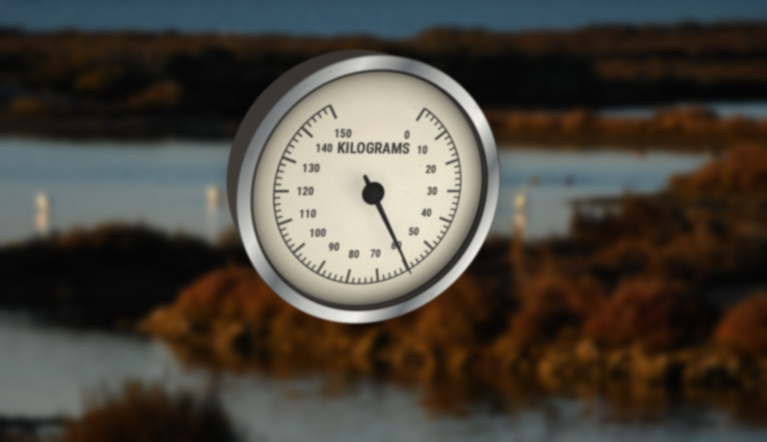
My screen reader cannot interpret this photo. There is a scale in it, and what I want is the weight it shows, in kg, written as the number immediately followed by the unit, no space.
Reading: 60kg
